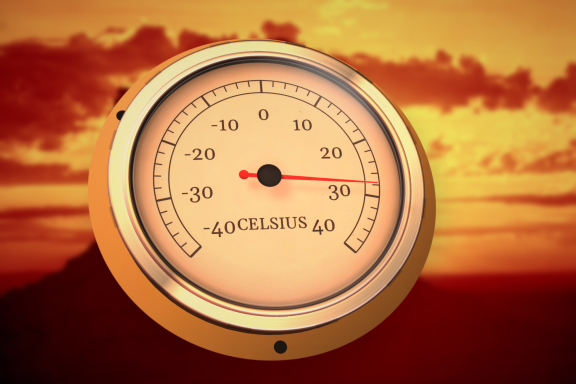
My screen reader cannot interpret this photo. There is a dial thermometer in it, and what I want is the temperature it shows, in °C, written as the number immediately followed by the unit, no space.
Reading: 28°C
